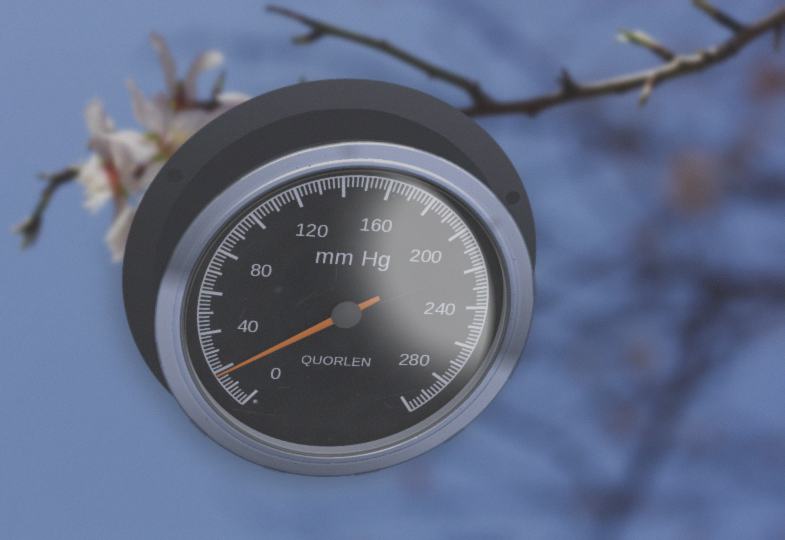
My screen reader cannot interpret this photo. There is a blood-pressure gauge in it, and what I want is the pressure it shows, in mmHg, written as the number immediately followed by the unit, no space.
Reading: 20mmHg
